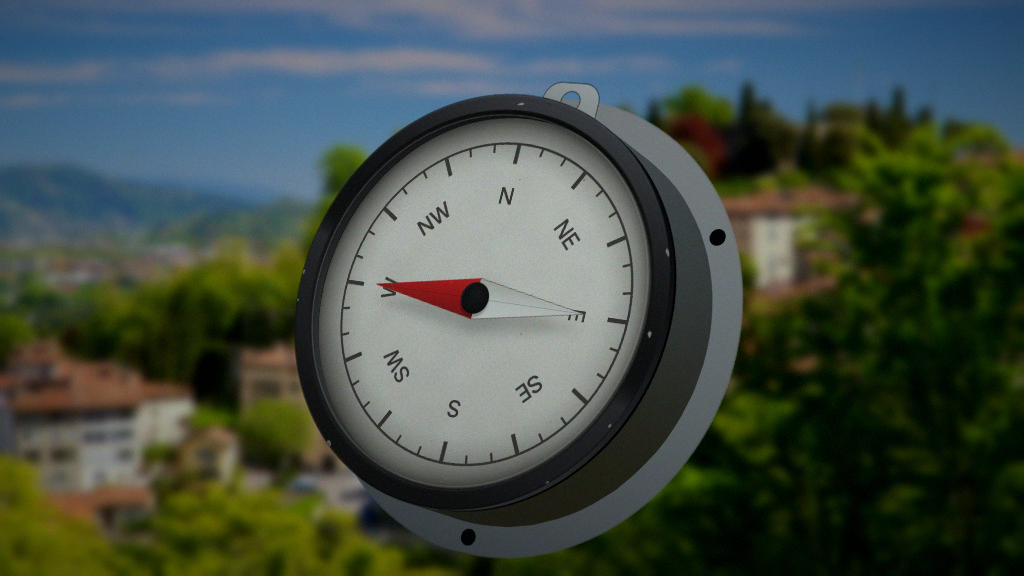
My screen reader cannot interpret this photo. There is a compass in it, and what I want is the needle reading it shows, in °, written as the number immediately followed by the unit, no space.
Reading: 270°
